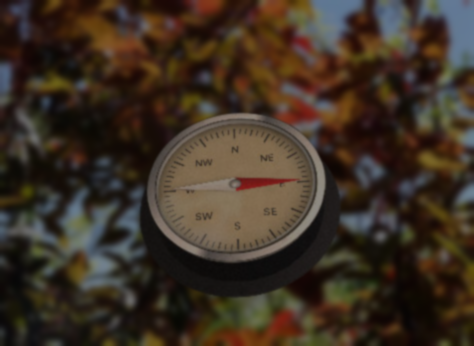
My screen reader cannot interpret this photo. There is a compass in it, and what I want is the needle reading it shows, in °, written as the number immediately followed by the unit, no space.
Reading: 90°
